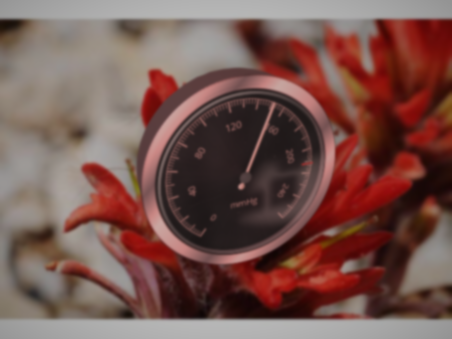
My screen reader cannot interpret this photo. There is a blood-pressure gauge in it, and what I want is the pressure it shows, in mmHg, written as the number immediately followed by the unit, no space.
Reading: 150mmHg
